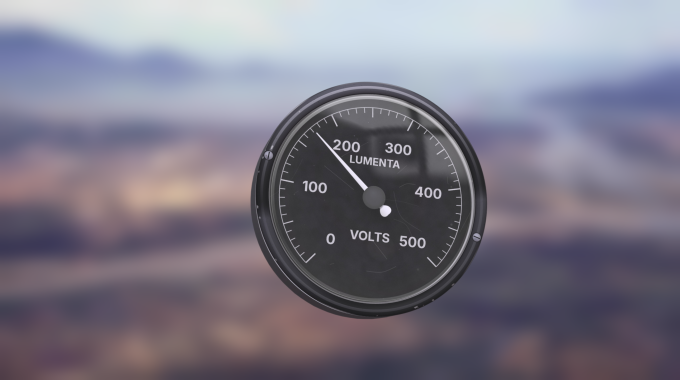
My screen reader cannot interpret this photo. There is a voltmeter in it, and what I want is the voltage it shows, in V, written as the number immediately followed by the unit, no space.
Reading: 170V
